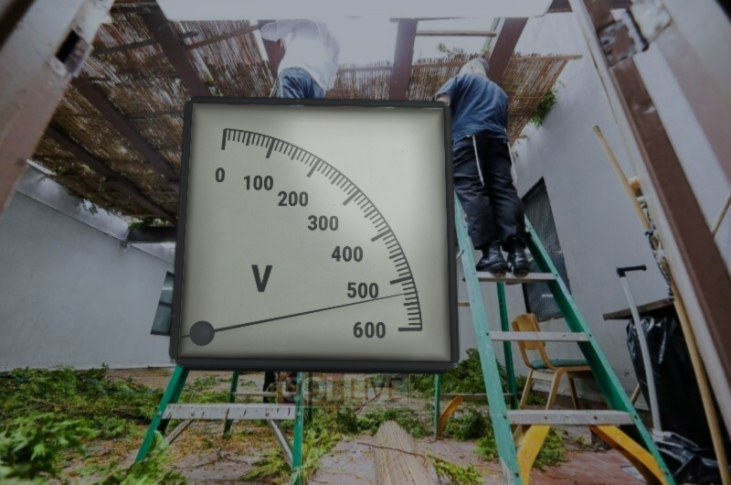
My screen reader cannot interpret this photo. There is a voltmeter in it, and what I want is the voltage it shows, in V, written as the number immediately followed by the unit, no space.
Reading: 530V
